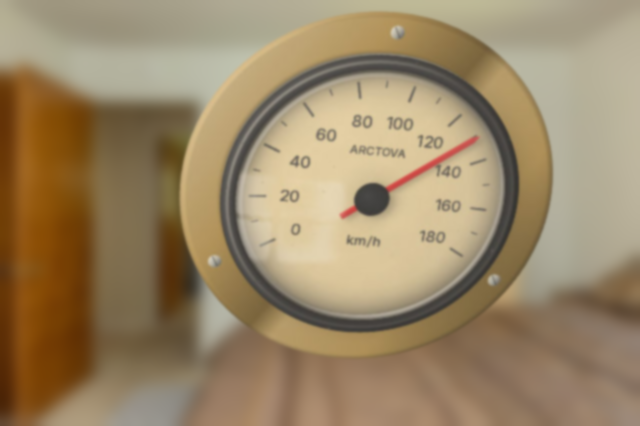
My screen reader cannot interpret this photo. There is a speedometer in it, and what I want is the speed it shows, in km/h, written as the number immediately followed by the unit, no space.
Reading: 130km/h
